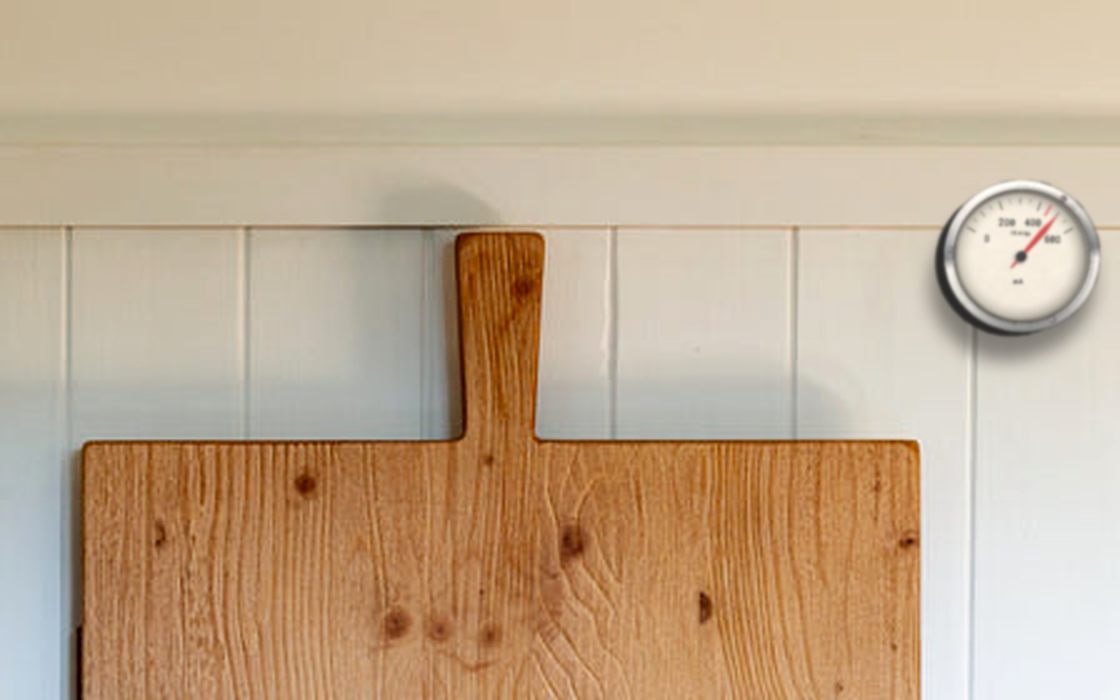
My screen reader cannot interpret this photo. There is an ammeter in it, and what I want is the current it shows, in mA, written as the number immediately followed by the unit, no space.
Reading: 500mA
